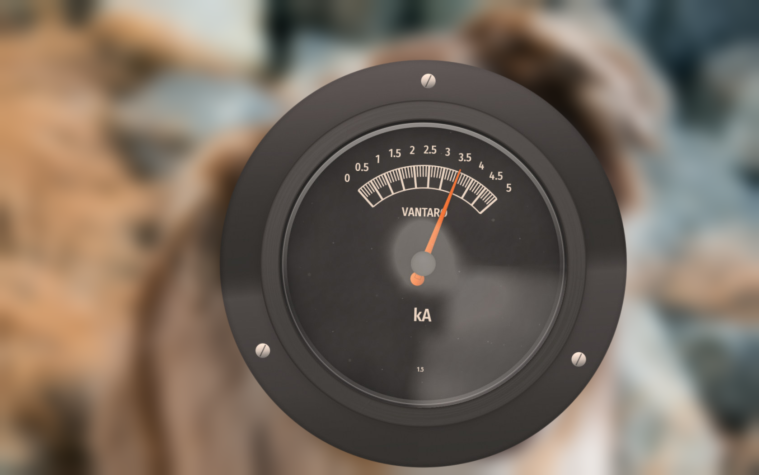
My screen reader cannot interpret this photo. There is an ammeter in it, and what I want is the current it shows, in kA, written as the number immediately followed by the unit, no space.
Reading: 3.5kA
